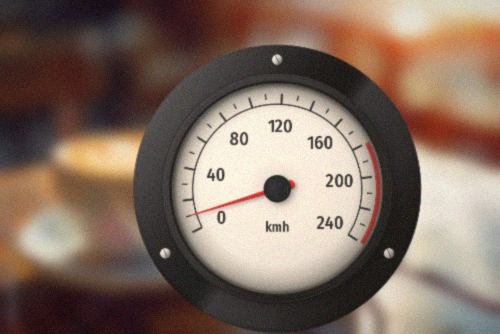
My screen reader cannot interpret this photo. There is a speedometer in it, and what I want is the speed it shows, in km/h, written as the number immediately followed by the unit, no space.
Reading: 10km/h
